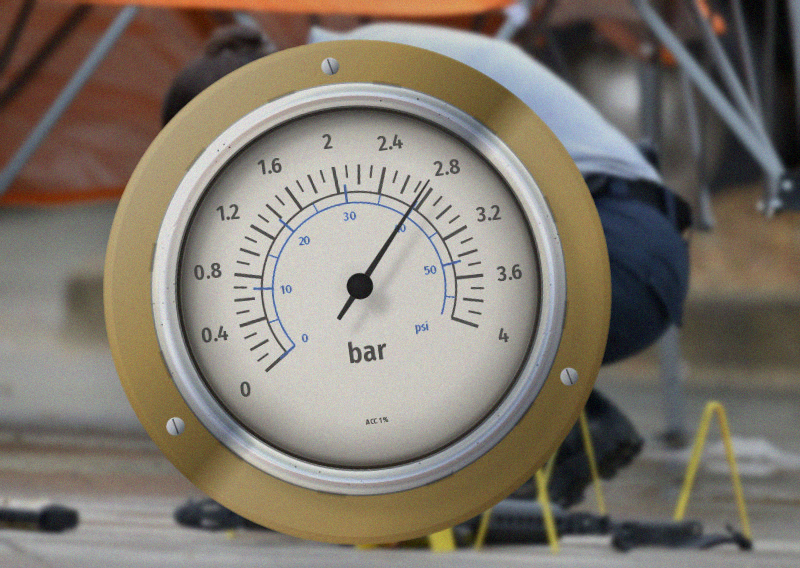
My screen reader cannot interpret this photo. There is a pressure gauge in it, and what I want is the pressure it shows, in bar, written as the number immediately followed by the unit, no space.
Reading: 2.75bar
